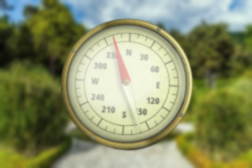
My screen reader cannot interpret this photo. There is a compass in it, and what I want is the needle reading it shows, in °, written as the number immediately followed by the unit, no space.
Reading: 340°
